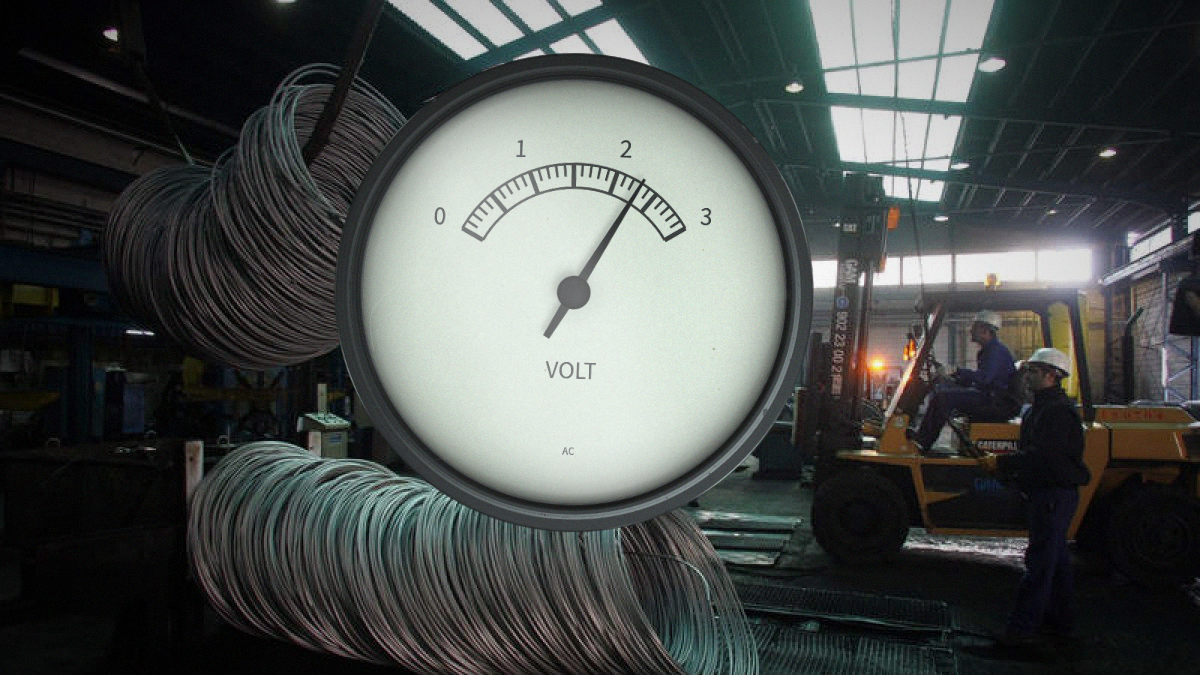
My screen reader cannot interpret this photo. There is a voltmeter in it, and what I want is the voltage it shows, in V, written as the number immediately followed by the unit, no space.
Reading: 2.3V
